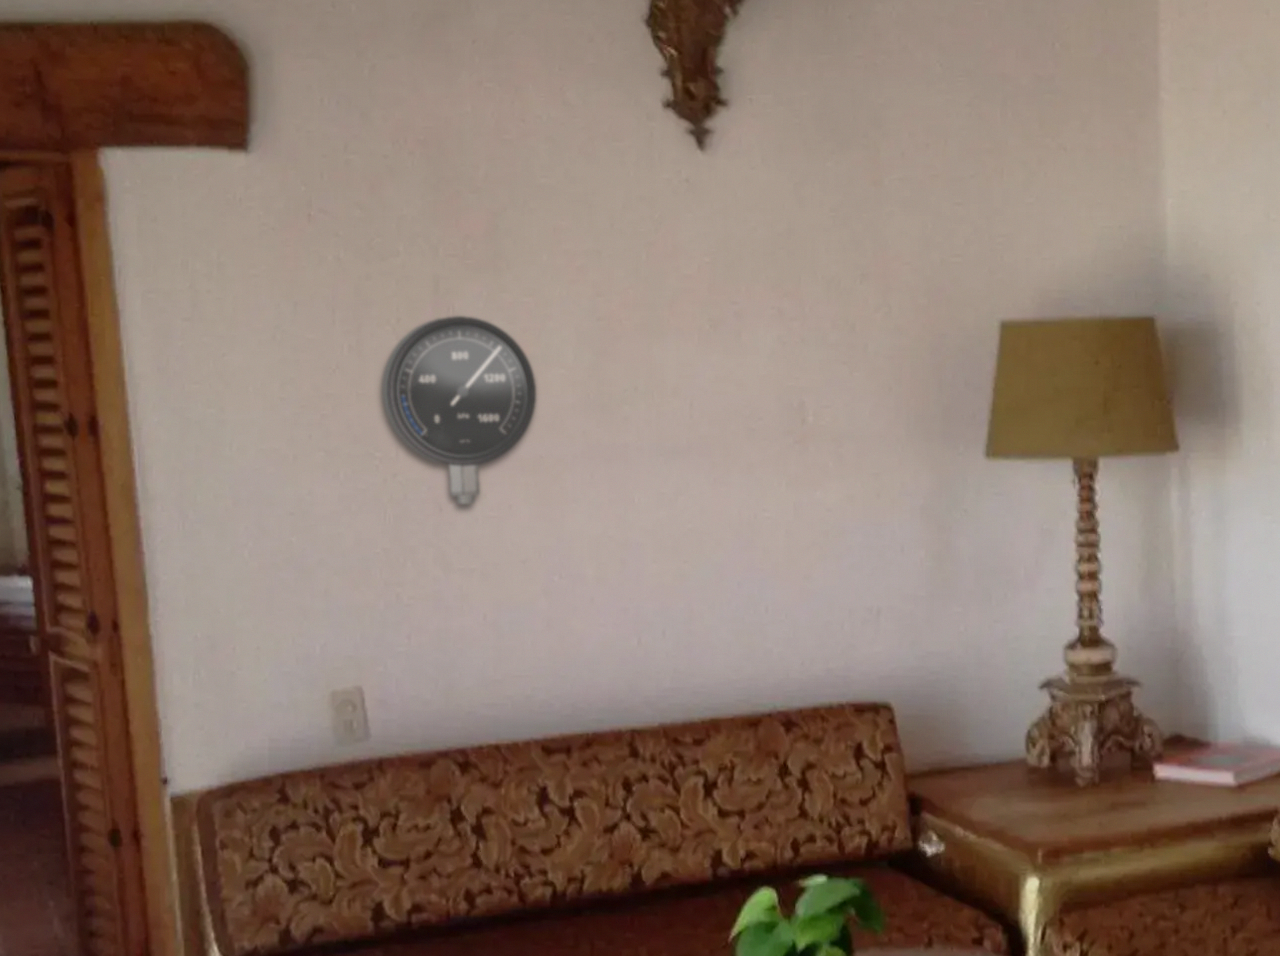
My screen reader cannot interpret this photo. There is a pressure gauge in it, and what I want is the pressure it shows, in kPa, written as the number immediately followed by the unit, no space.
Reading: 1050kPa
